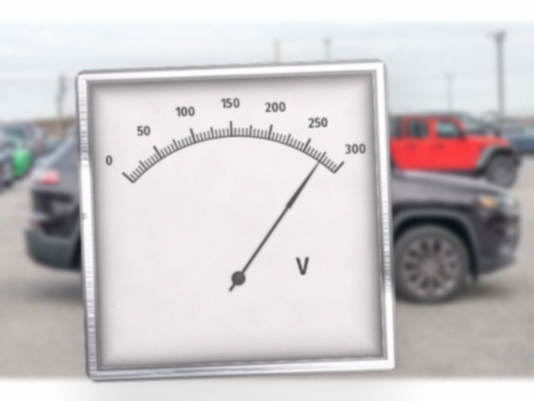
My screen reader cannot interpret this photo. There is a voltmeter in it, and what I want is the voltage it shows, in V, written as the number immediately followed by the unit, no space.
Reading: 275V
